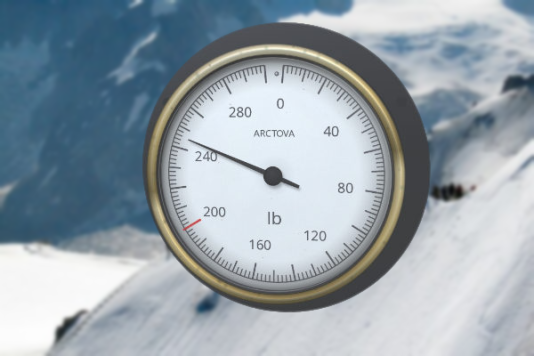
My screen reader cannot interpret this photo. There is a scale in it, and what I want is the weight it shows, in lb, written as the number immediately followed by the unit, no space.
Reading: 246lb
